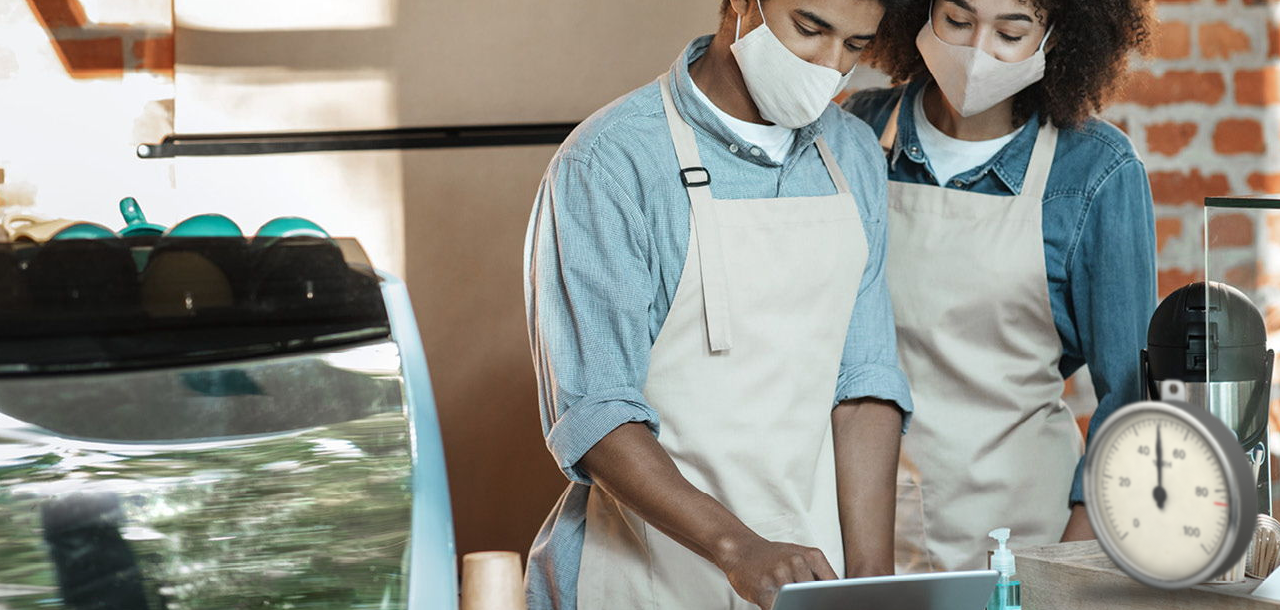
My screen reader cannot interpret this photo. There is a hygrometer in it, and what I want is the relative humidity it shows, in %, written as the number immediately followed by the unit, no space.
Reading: 50%
